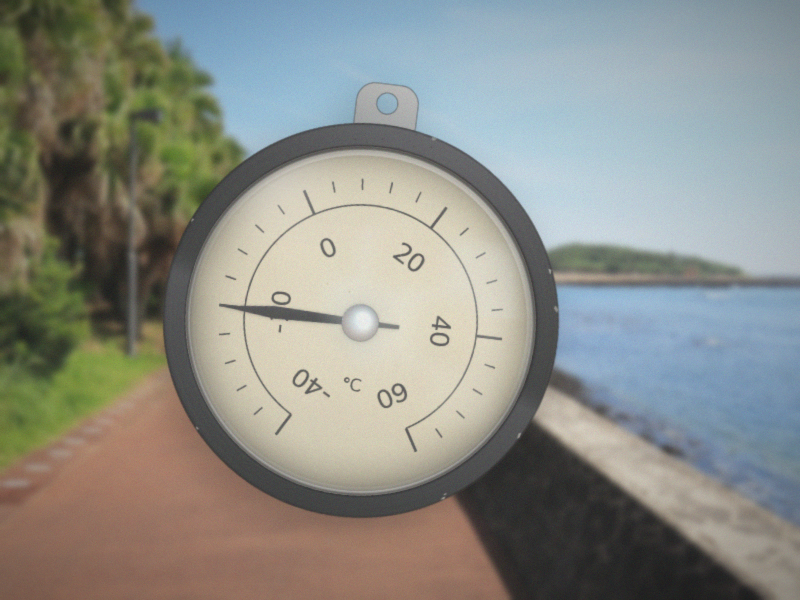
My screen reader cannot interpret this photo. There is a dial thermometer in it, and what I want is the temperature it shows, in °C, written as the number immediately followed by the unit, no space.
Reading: -20°C
